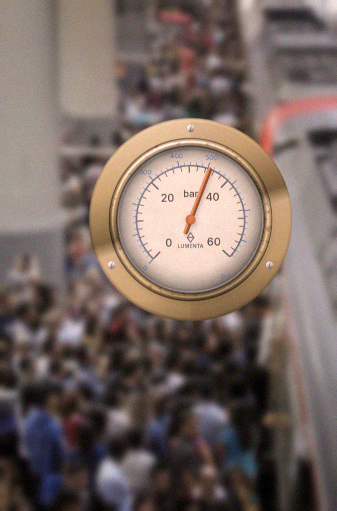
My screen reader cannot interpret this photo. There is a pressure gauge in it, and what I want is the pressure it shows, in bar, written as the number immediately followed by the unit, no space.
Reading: 35bar
